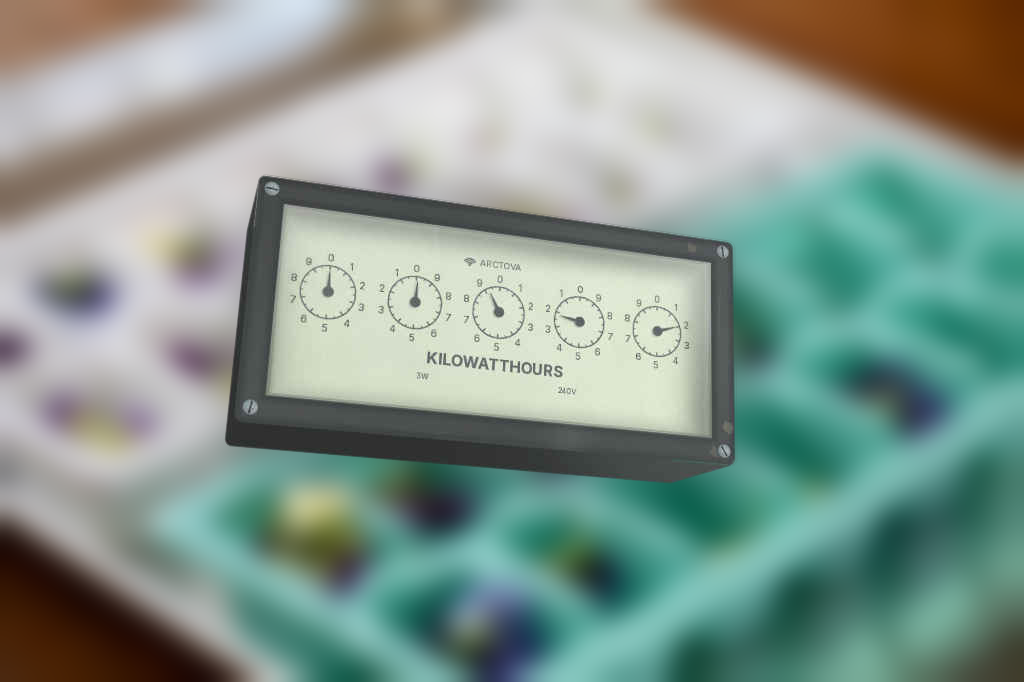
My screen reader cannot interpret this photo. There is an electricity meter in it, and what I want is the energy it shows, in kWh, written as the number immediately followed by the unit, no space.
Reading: 99922kWh
